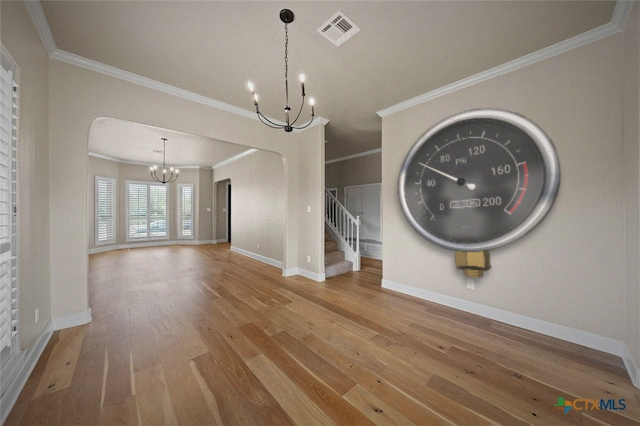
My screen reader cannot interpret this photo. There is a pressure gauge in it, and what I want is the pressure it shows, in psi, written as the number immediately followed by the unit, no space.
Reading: 60psi
